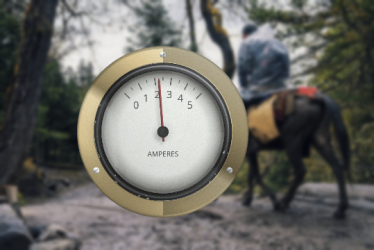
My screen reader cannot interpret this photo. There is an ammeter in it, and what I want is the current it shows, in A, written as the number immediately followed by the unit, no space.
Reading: 2.25A
